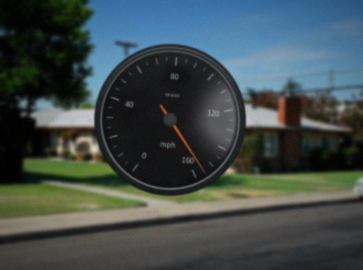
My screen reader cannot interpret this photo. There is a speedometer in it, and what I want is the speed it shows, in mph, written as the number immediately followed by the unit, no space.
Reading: 155mph
